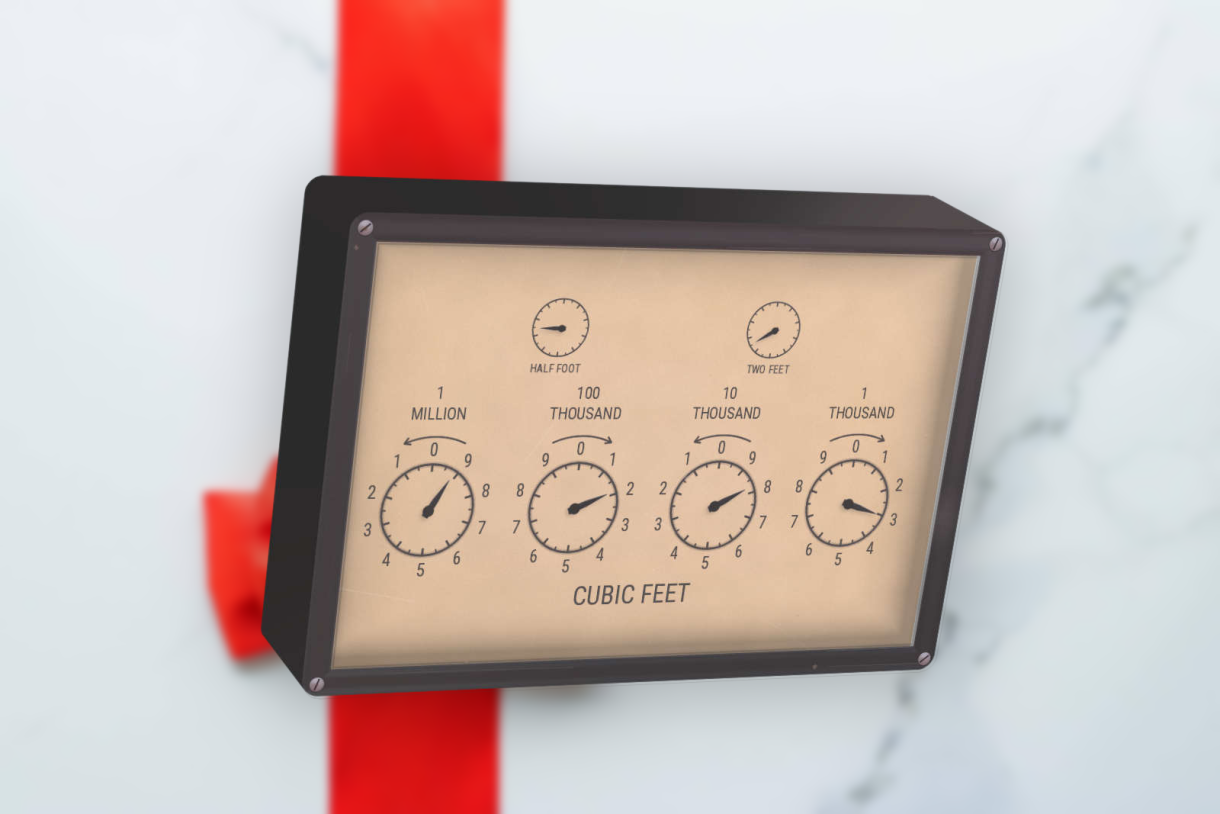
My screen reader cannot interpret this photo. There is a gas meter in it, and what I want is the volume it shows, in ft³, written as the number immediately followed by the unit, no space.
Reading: 918300ft³
